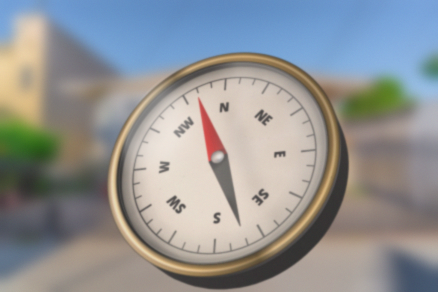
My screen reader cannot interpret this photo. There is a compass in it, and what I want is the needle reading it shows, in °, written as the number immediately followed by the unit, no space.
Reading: 340°
